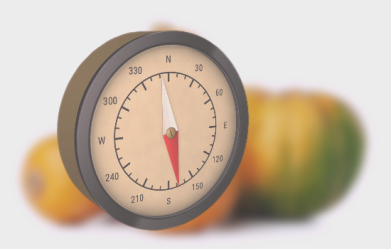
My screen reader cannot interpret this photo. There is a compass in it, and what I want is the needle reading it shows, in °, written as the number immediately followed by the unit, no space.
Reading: 170°
